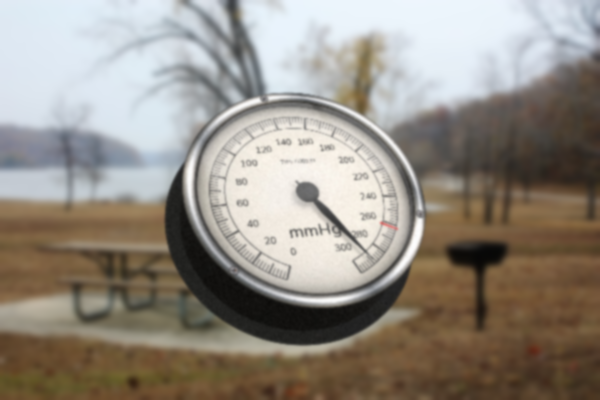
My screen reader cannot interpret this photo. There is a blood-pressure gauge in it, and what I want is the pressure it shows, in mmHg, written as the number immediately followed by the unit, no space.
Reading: 290mmHg
